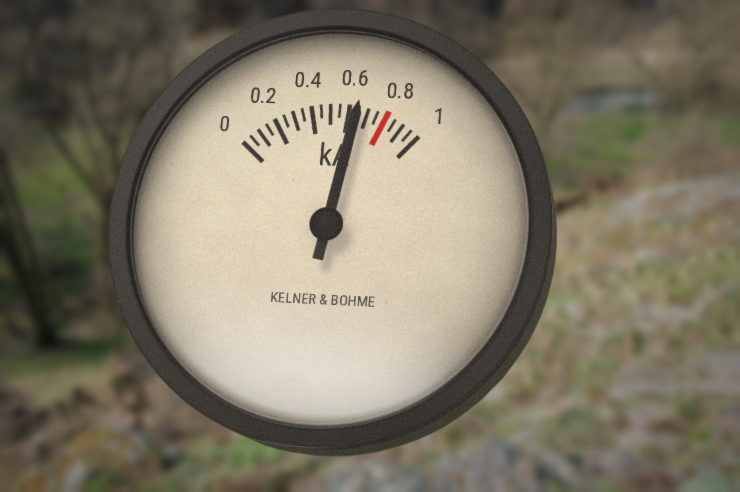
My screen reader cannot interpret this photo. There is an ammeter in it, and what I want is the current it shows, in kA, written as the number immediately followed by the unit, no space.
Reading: 0.65kA
